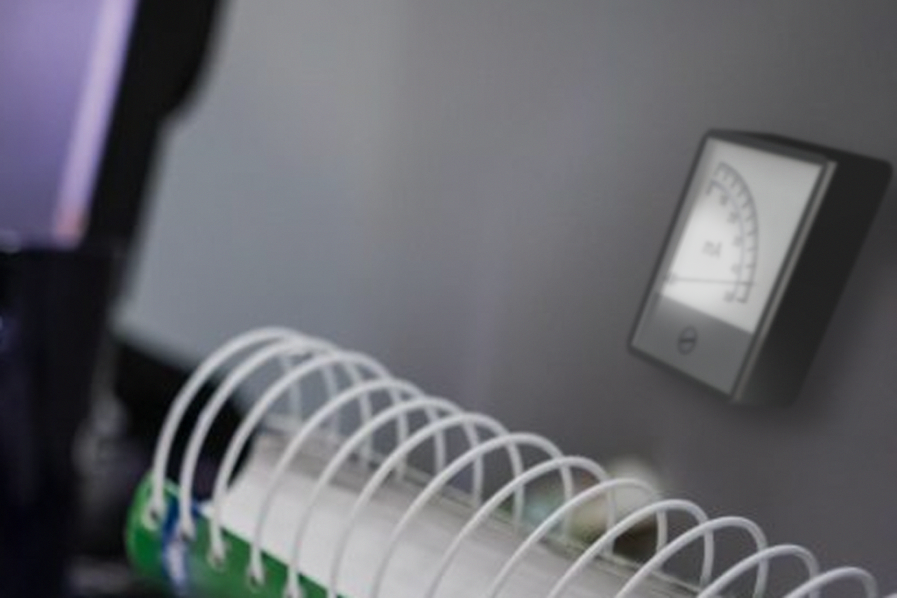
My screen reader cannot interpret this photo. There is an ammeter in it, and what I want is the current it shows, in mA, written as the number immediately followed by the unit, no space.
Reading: 45mA
